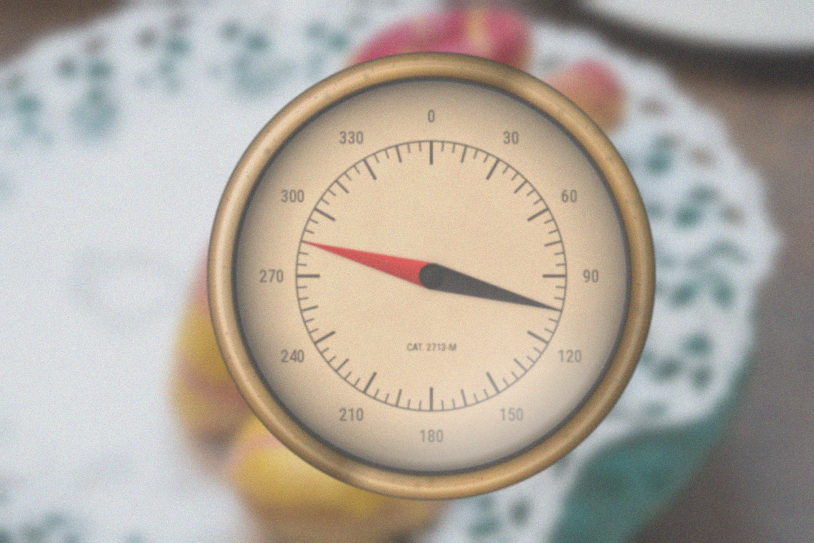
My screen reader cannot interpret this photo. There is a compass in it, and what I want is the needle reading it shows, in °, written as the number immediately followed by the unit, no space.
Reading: 285°
